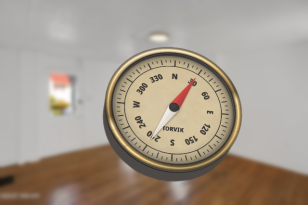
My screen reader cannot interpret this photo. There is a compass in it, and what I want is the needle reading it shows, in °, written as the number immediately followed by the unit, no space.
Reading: 30°
